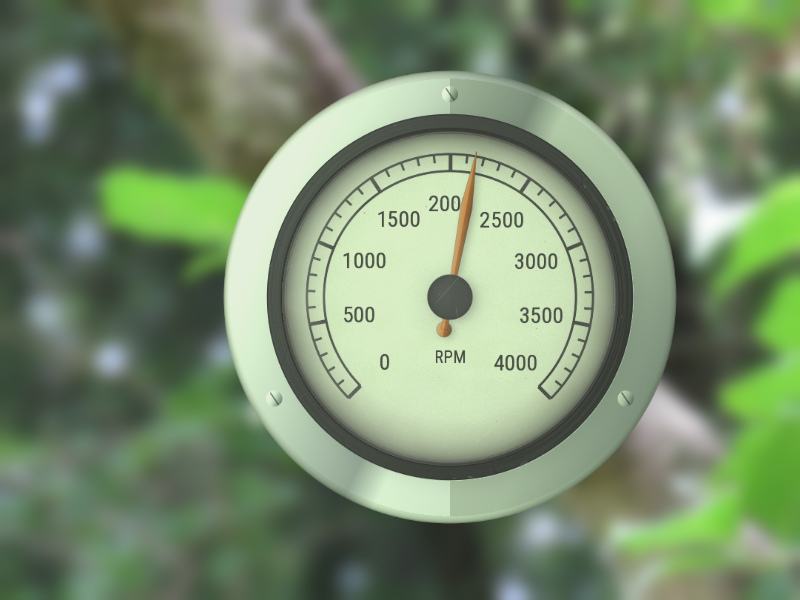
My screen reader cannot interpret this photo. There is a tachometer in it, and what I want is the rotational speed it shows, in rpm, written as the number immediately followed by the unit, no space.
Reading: 2150rpm
